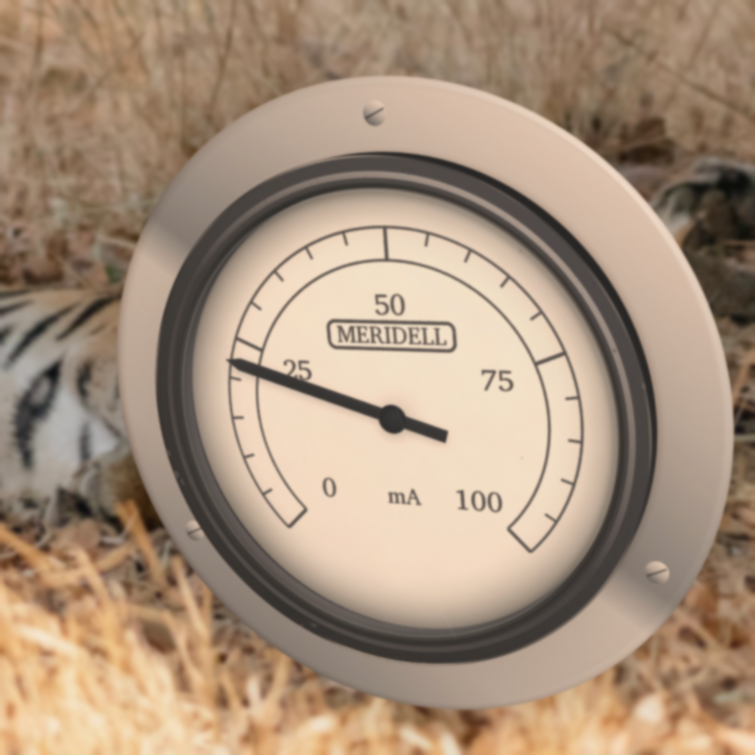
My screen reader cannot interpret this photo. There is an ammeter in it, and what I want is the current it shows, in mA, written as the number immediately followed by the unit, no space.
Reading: 22.5mA
